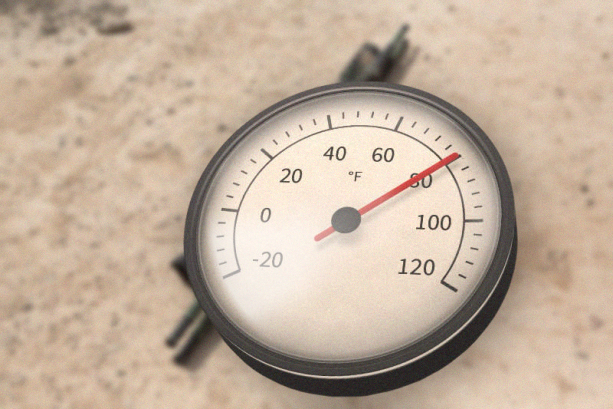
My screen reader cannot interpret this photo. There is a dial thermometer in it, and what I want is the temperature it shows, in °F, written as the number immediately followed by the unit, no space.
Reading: 80°F
